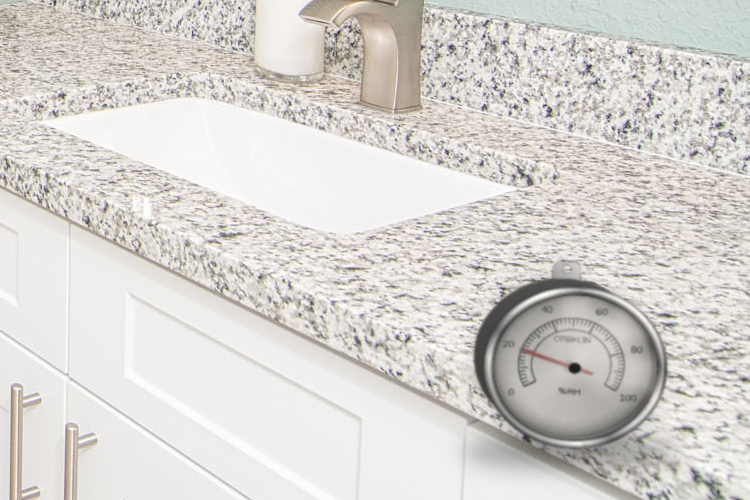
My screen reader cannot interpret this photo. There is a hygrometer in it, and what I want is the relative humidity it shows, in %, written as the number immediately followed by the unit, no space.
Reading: 20%
